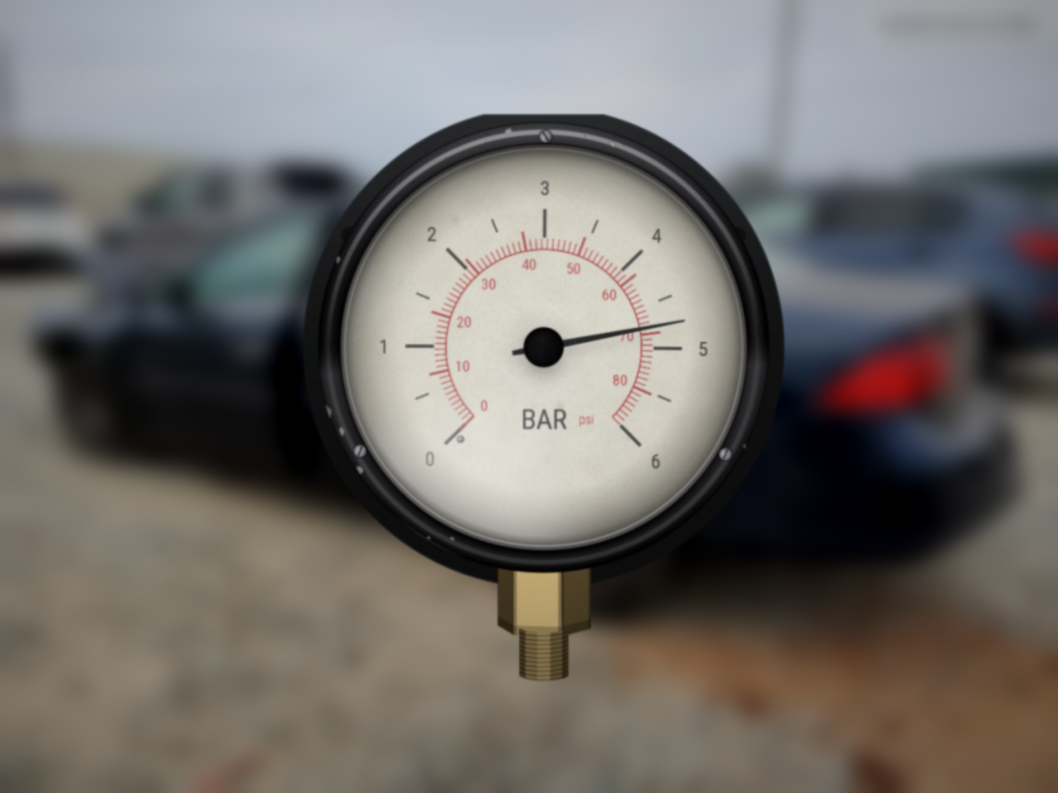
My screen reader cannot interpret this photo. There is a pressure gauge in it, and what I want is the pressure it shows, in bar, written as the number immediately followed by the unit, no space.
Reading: 4.75bar
